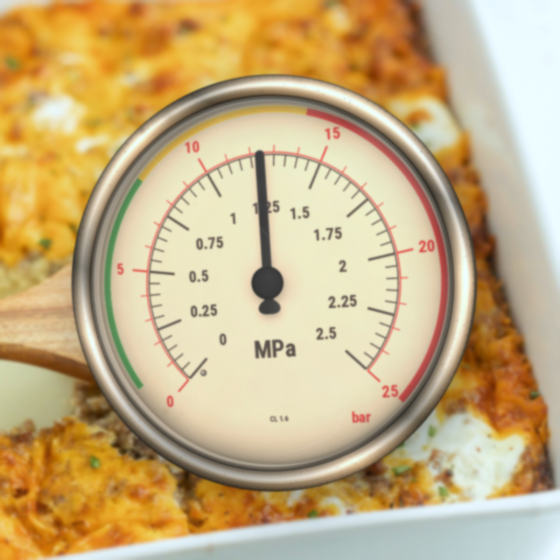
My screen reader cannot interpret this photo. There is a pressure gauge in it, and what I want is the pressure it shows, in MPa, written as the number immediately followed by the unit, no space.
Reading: 1.25MPa
